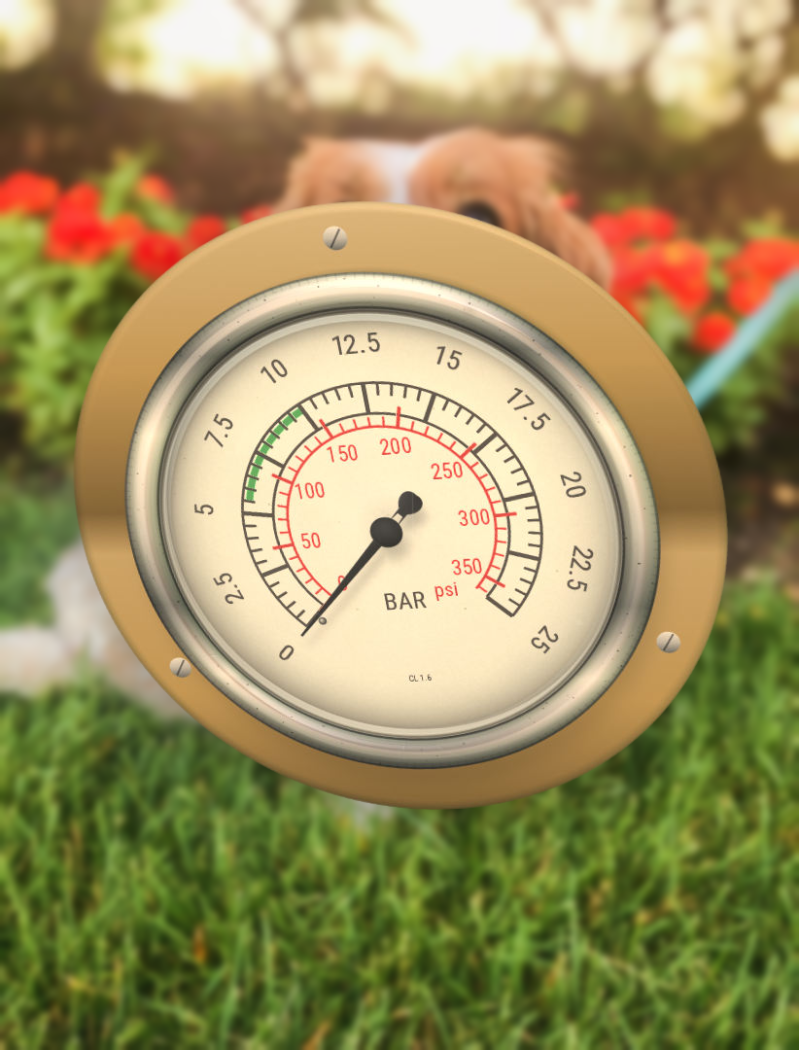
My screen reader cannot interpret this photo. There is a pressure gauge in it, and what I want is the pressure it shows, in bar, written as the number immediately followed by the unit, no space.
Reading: 0bar
